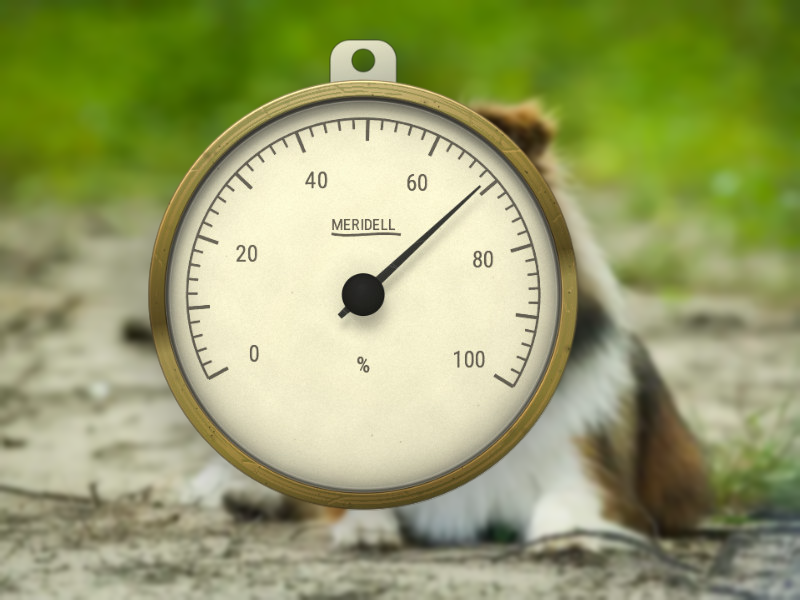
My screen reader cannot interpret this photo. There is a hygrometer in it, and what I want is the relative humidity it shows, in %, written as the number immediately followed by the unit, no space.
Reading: 69%
